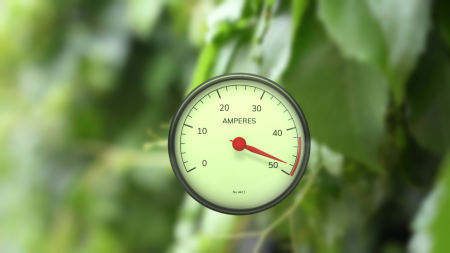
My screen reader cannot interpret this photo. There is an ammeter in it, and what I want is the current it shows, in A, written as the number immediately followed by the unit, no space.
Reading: 48A
